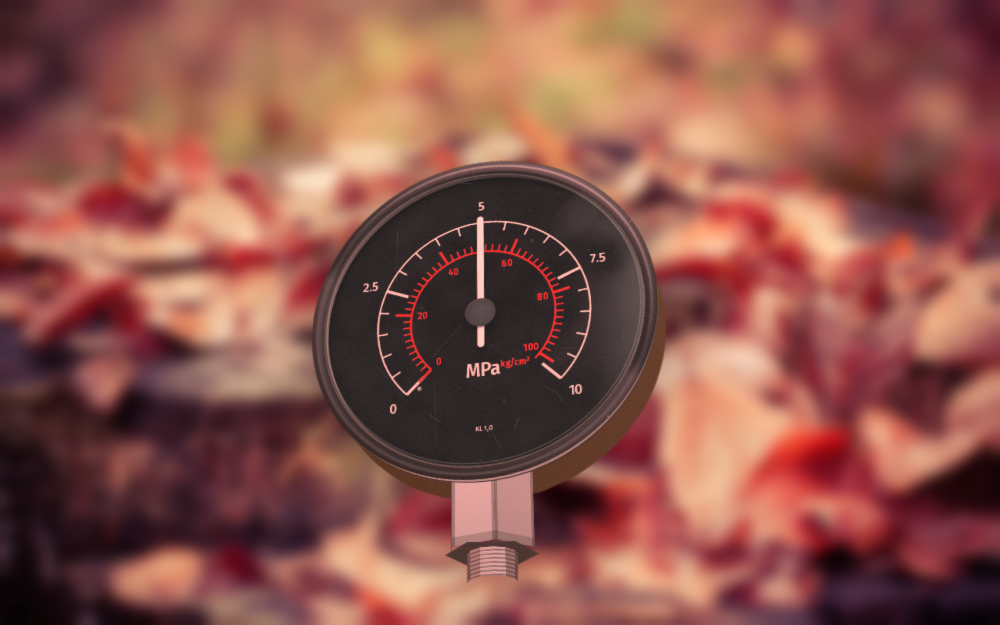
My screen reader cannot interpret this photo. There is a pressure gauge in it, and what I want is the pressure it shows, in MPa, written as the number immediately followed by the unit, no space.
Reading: 5MPa
